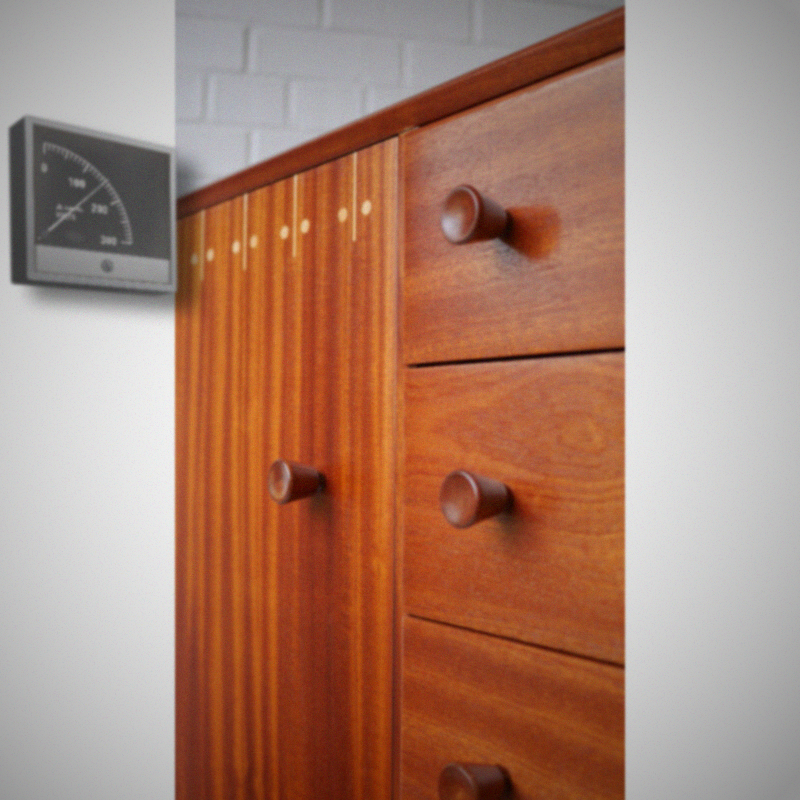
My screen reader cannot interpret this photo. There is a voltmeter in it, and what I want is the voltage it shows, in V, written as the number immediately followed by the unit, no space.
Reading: 150V
